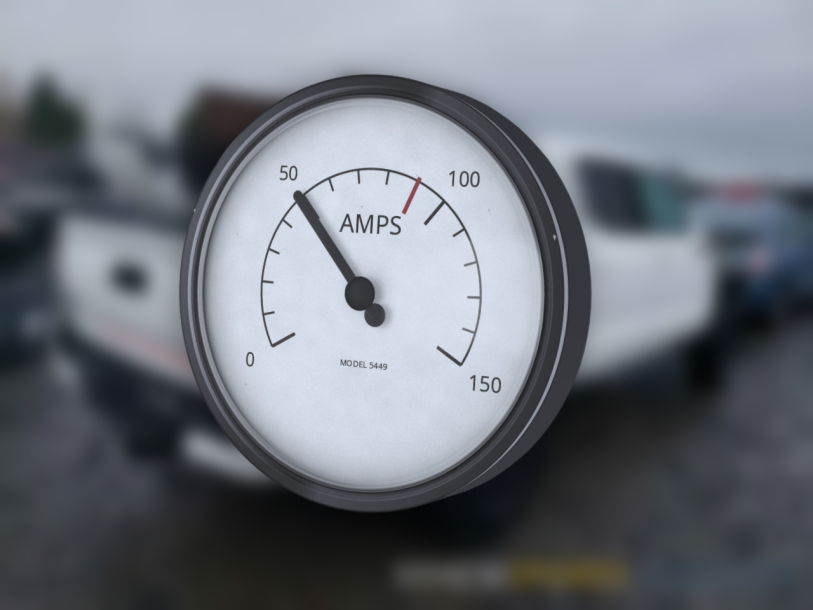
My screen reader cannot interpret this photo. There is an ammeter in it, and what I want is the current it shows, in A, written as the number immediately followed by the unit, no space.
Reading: 50A
